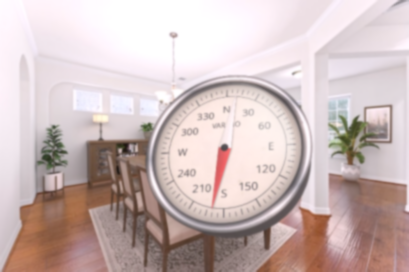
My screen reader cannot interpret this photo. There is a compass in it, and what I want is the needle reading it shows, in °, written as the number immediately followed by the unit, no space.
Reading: 190°
